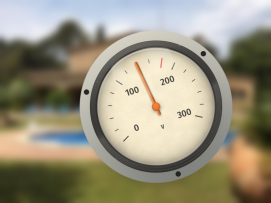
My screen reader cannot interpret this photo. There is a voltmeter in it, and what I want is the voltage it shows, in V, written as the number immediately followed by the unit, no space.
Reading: 140V
